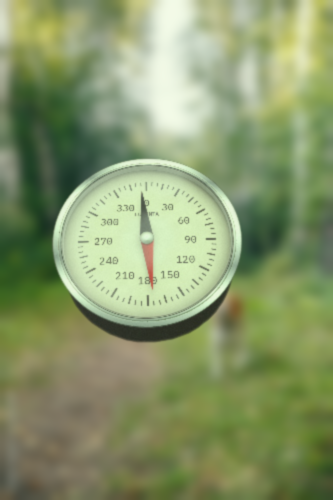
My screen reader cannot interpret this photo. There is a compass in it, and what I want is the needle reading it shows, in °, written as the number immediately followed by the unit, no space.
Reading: 175°
